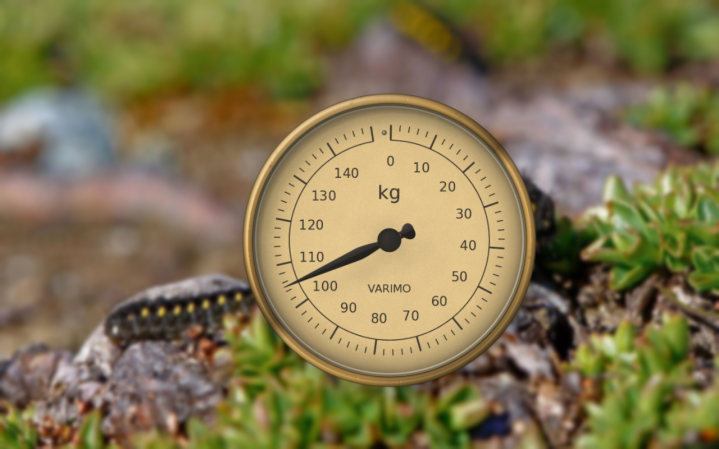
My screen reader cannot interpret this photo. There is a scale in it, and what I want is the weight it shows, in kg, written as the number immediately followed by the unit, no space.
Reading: 105kg
